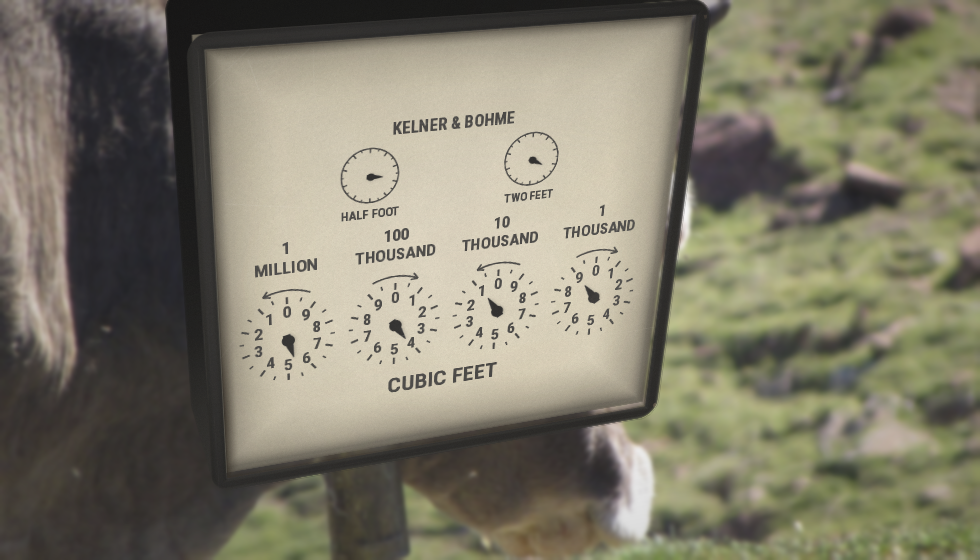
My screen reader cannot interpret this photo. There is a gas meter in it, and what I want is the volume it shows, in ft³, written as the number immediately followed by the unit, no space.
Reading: 540900ft³
